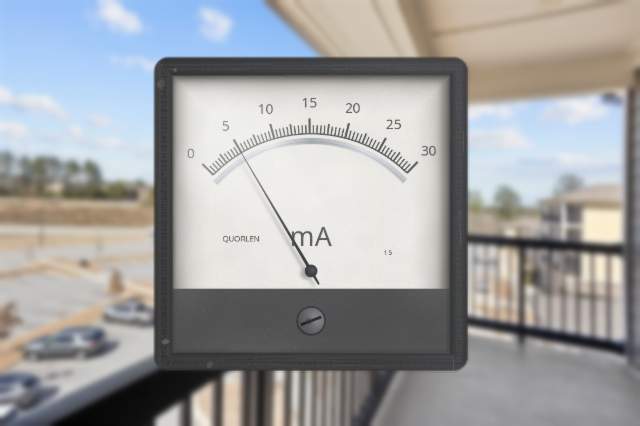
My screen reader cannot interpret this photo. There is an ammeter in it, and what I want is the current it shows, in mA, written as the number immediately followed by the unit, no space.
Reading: 5mA
